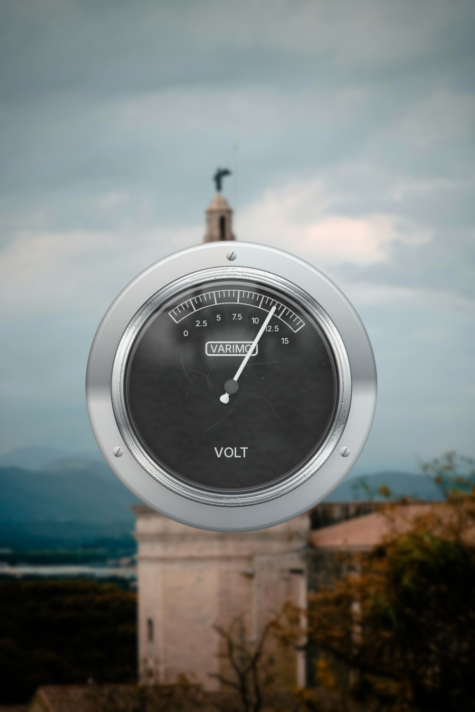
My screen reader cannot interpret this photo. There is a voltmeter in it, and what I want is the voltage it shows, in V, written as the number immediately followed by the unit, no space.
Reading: 11.5V
